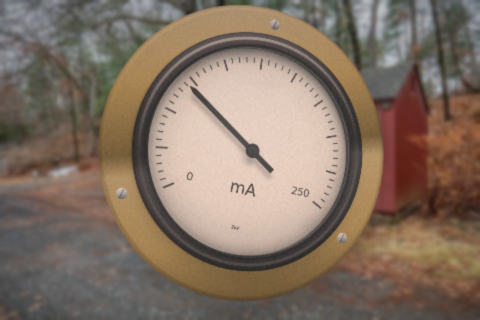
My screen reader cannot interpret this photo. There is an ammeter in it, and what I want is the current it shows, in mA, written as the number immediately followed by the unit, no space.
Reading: 70mA
